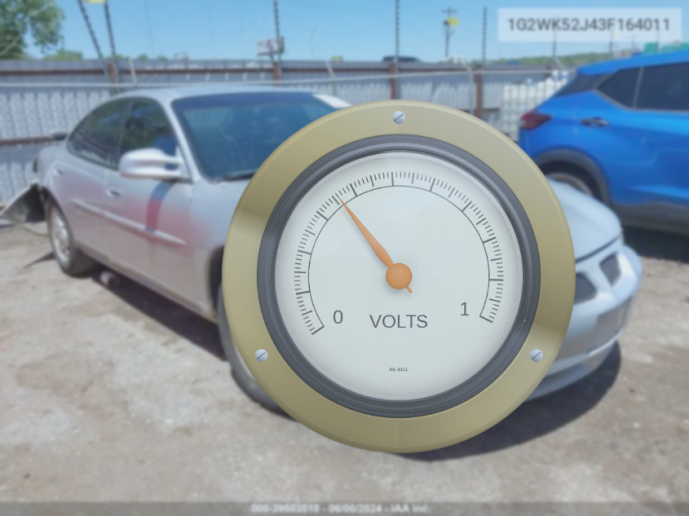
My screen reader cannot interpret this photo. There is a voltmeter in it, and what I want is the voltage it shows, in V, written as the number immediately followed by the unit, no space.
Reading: 0.36V
